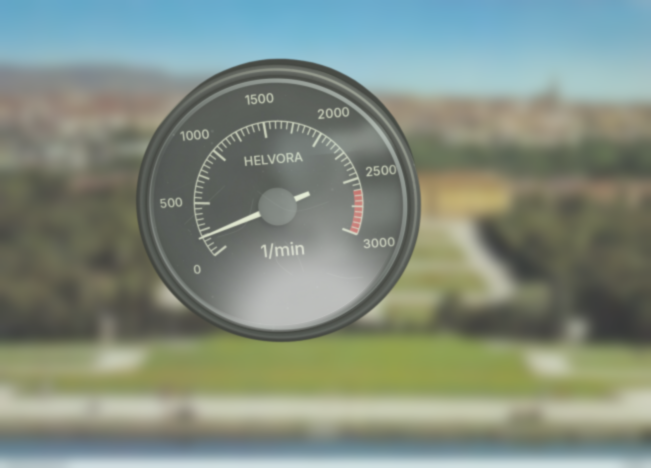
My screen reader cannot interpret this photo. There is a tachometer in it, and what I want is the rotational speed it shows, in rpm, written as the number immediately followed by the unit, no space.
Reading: 200rpm
